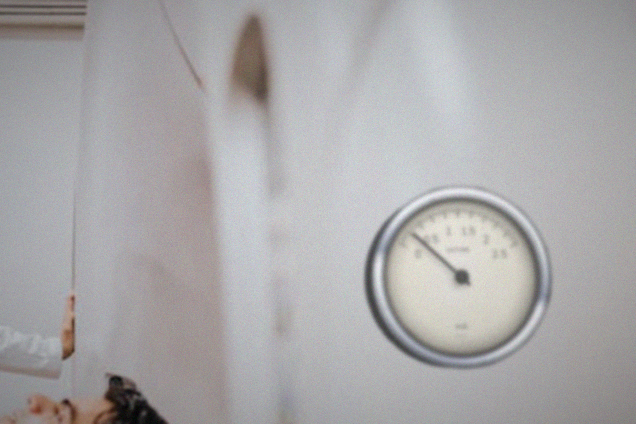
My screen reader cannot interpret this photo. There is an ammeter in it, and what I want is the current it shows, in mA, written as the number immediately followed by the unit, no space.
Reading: 0.25mA
